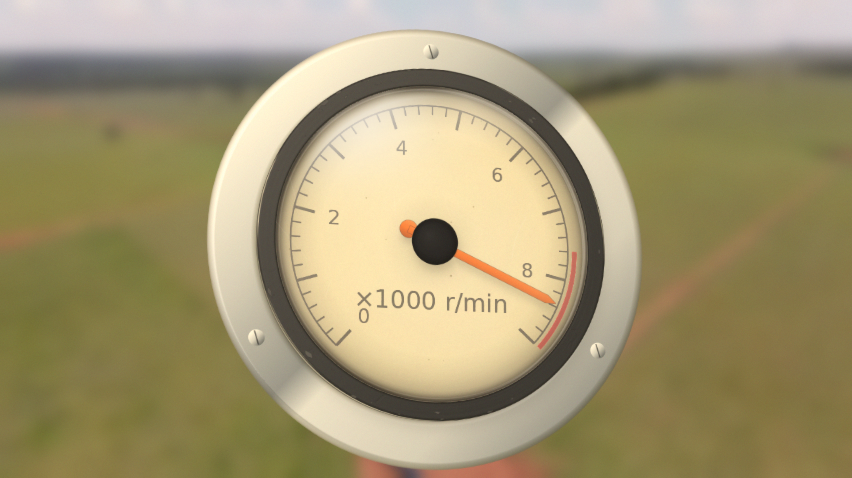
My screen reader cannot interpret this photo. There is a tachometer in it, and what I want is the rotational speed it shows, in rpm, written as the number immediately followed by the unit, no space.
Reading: 8400rpm
